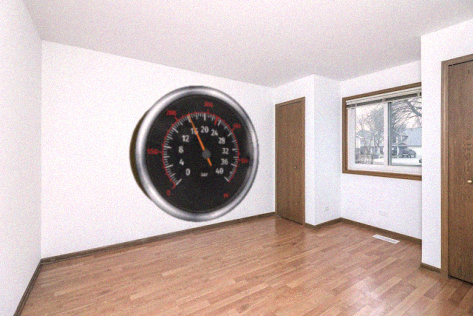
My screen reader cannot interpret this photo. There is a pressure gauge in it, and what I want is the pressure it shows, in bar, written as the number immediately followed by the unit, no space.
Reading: 16bar
